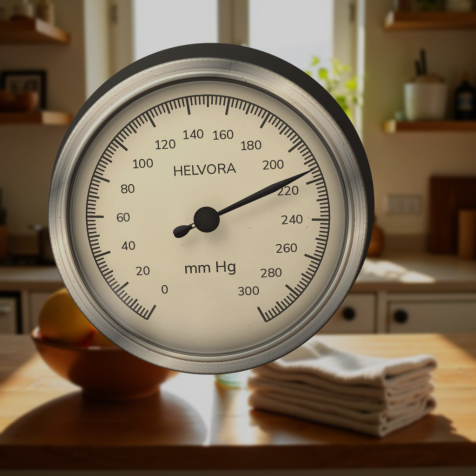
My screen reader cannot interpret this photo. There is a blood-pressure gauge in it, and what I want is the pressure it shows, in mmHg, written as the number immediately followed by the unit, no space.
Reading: 214mmHg
